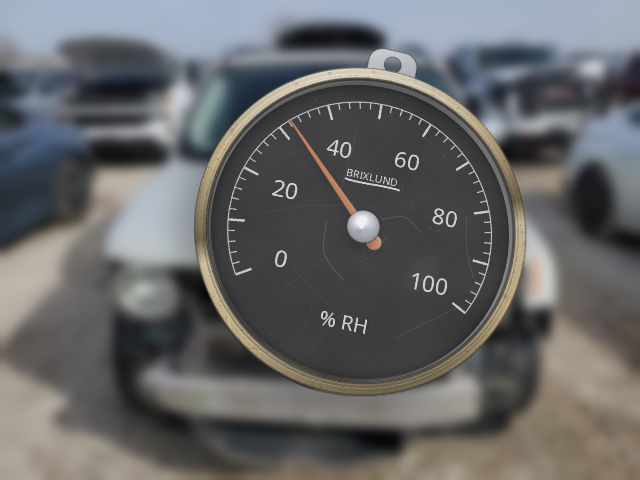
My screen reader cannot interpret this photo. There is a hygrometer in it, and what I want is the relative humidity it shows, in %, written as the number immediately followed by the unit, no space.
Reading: 32%
